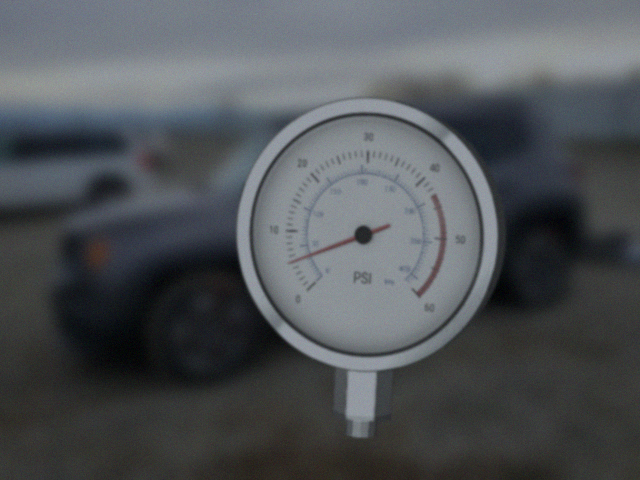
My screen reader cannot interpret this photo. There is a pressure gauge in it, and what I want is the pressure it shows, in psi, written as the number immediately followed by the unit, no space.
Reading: 5psi
